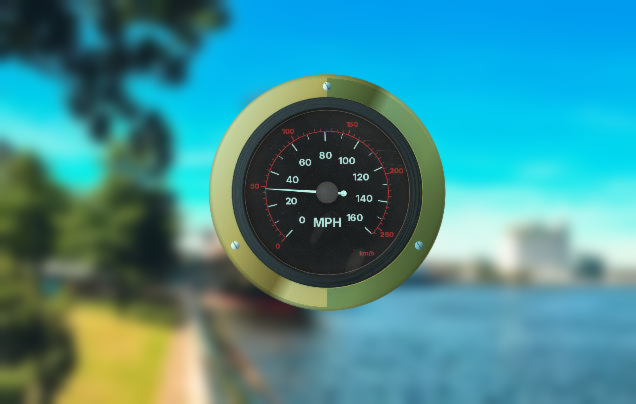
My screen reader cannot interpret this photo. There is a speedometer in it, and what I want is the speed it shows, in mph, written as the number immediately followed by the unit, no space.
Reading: 30mph
